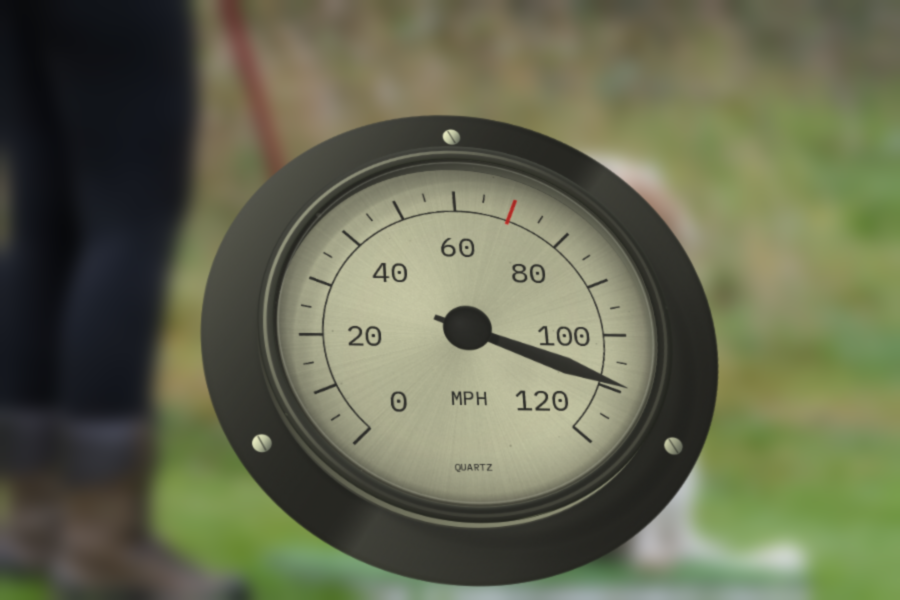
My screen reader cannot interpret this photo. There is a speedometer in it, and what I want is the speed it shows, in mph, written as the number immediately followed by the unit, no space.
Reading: 110mph
